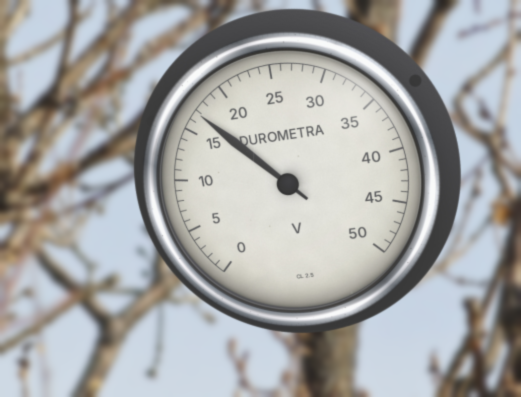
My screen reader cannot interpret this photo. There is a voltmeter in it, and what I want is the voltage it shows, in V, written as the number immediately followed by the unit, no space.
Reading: 17V
